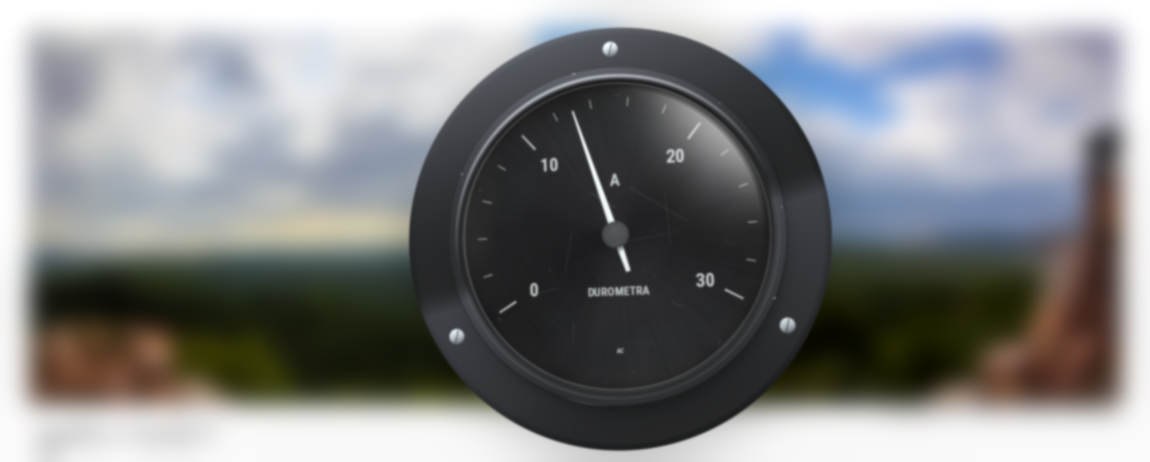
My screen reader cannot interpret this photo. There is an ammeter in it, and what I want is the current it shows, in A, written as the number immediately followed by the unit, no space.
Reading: 13A
